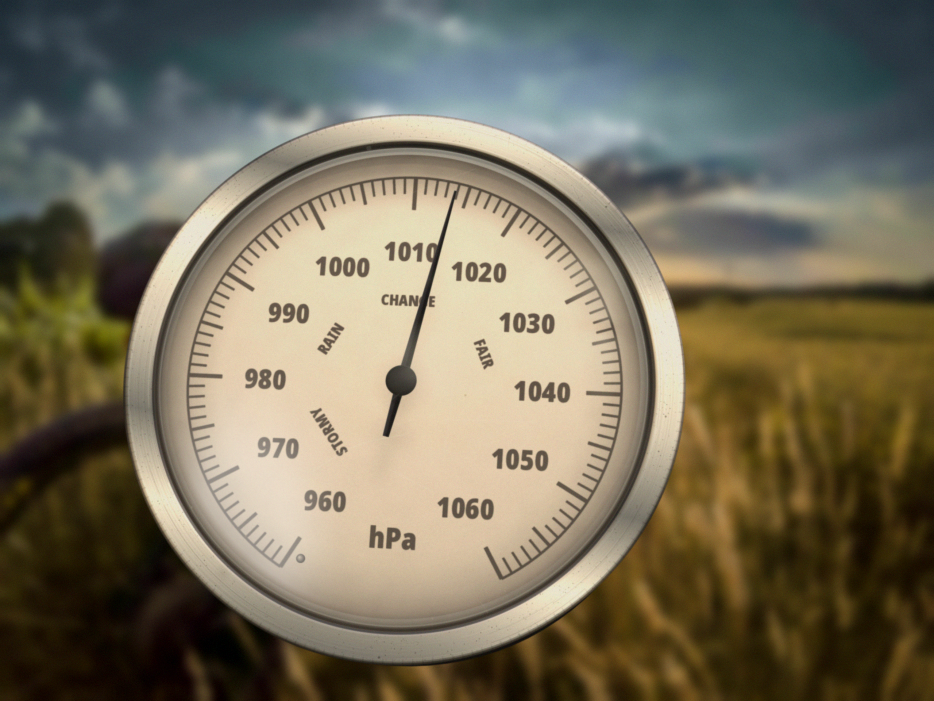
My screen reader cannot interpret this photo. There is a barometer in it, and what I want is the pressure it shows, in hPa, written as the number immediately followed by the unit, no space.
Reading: 1014hPa
